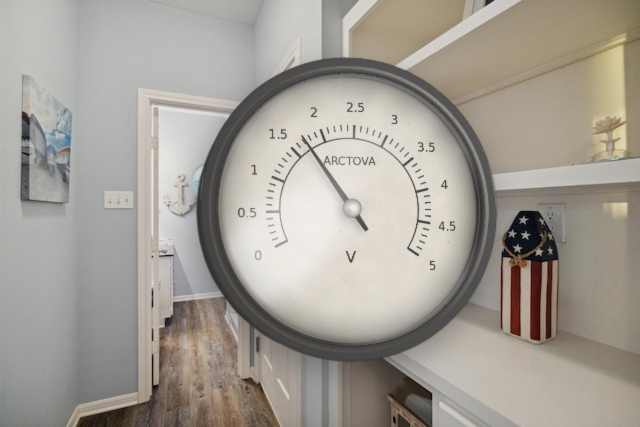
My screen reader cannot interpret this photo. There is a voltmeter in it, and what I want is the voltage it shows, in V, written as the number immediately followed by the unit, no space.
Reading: 1.7V
